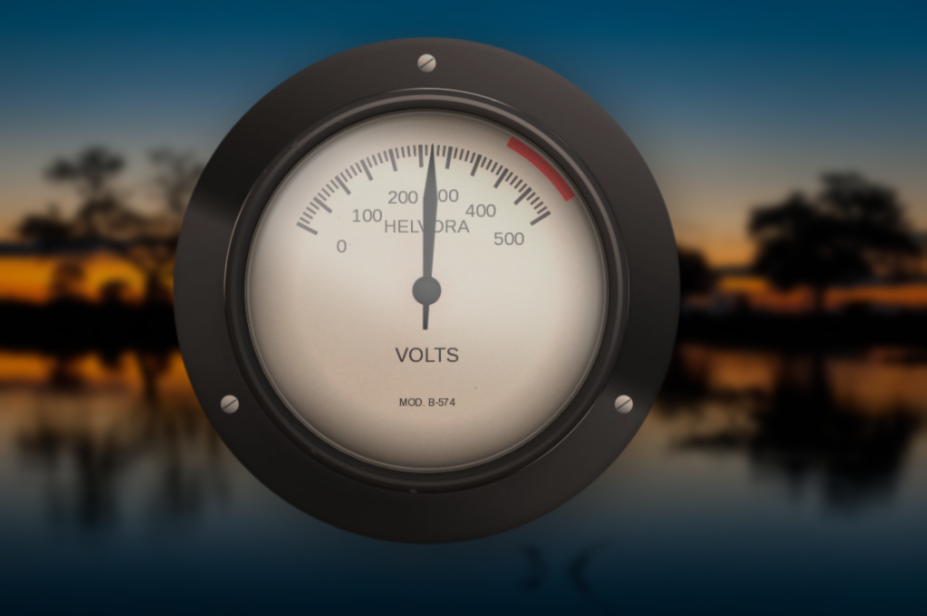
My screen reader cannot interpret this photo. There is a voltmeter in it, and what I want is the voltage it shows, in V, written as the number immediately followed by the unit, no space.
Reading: 270V
